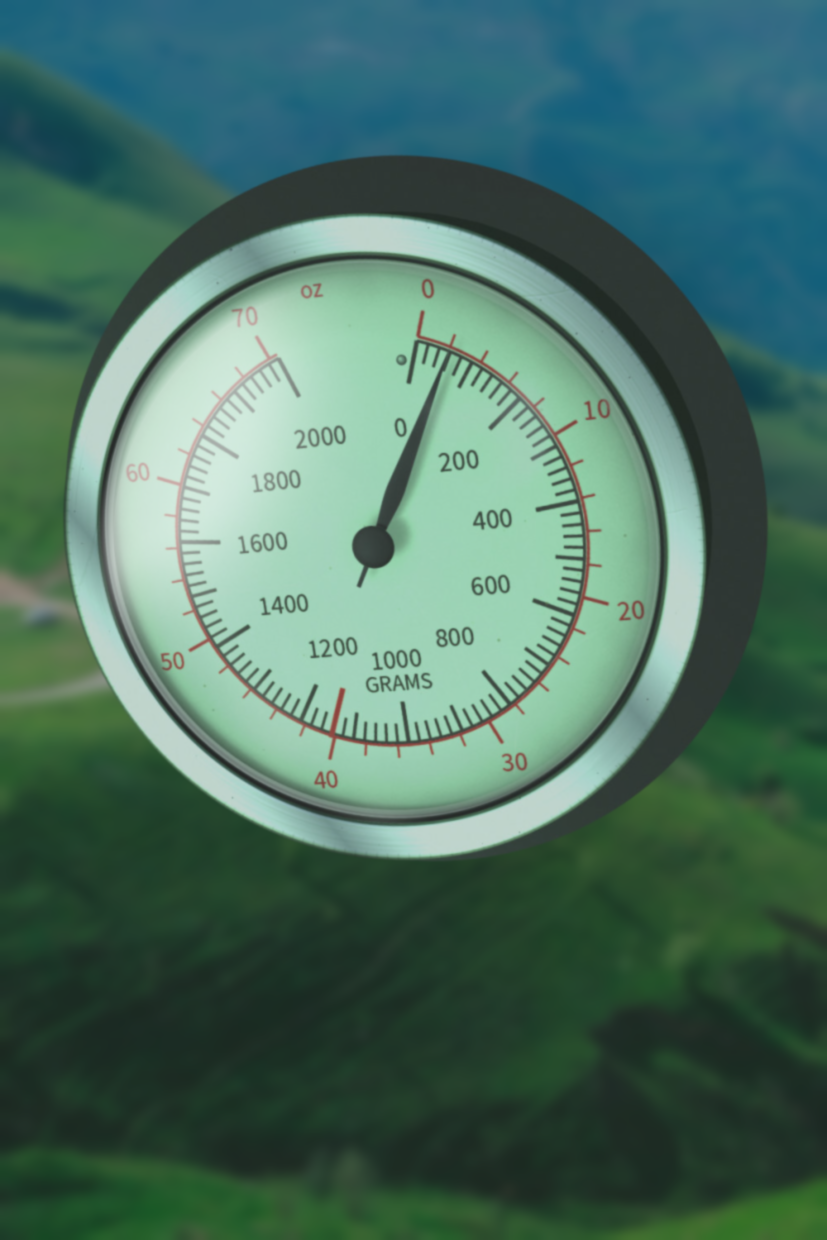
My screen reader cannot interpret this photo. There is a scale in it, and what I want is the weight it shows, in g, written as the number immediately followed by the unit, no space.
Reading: 60g
